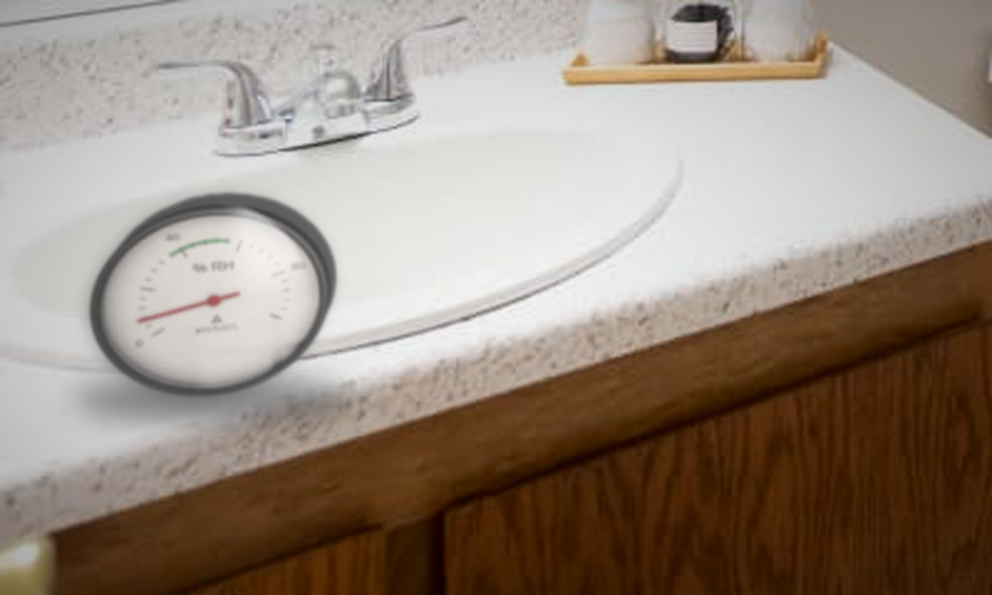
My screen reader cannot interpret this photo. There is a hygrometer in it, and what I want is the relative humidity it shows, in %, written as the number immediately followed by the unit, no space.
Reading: 8%
